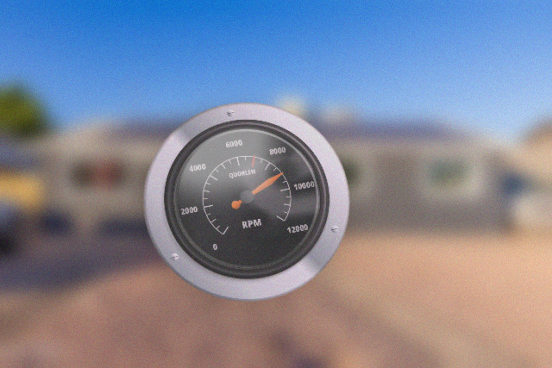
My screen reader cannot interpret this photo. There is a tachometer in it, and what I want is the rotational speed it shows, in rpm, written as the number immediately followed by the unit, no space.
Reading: 9000rpm
